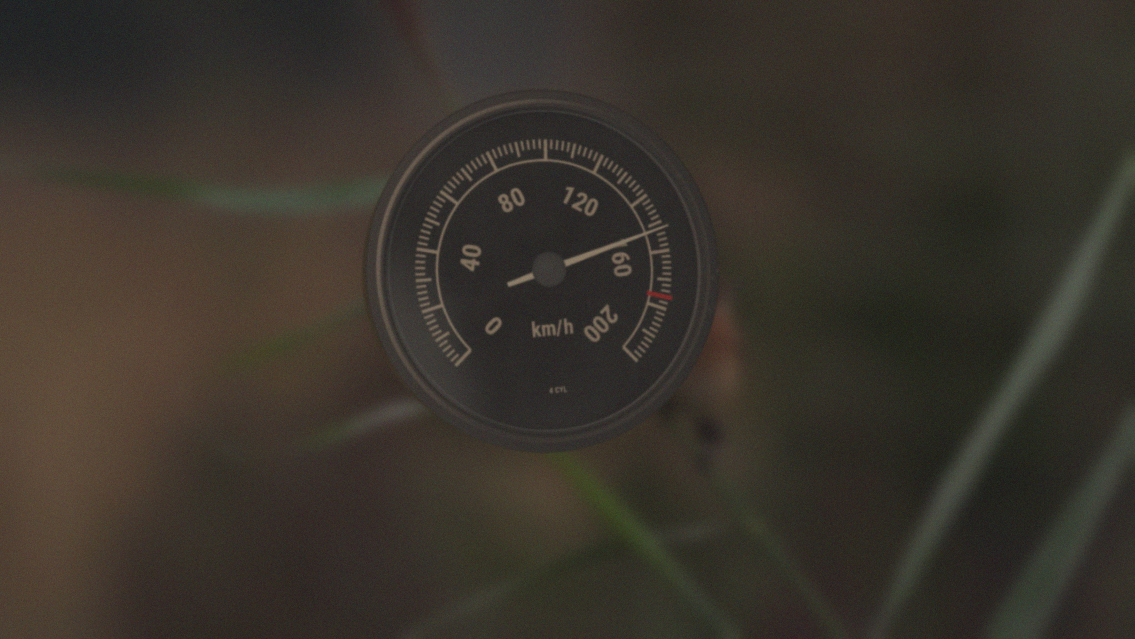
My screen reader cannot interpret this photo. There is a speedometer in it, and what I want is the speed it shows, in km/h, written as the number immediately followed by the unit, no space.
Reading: 152km/h
